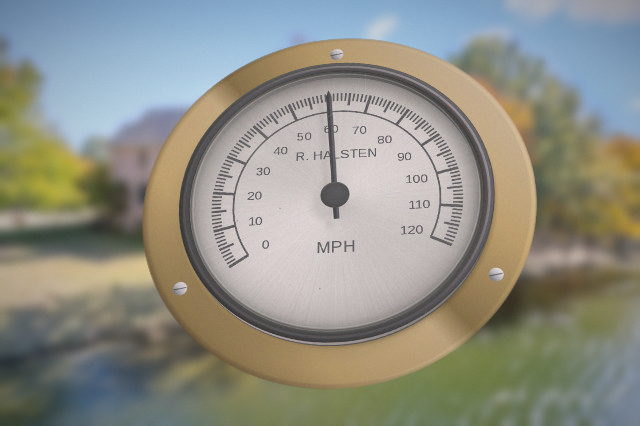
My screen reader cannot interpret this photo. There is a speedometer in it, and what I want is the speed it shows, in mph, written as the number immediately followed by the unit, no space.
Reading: 60mph
